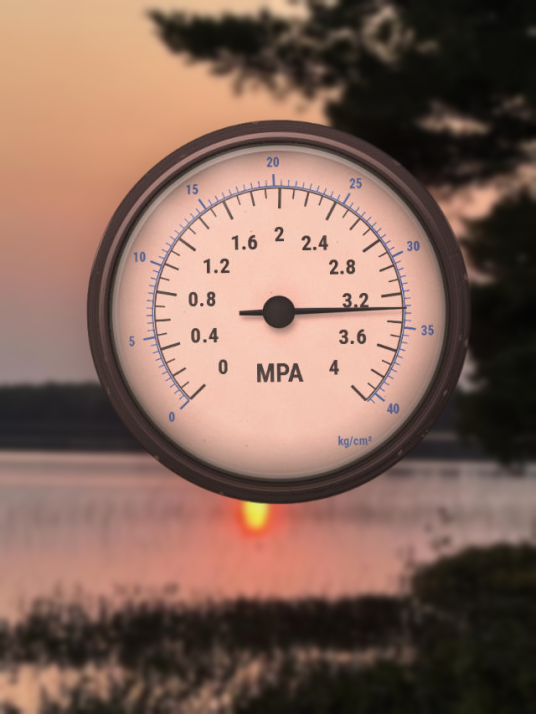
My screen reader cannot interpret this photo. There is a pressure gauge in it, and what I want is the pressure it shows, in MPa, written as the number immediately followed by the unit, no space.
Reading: 3.3MPa
